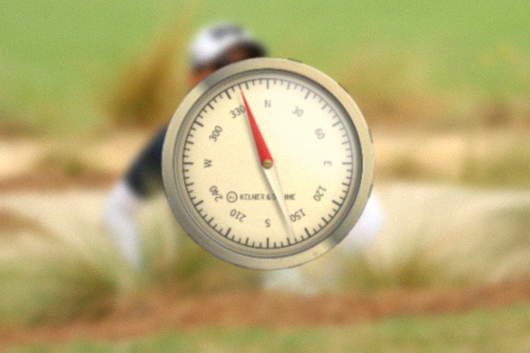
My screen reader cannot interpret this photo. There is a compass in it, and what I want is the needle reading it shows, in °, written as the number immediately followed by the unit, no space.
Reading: 340°
